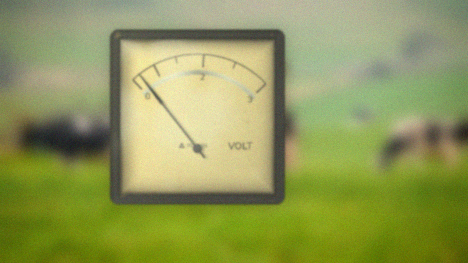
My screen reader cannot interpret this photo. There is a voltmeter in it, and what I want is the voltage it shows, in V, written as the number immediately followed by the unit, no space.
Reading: 0.5V
